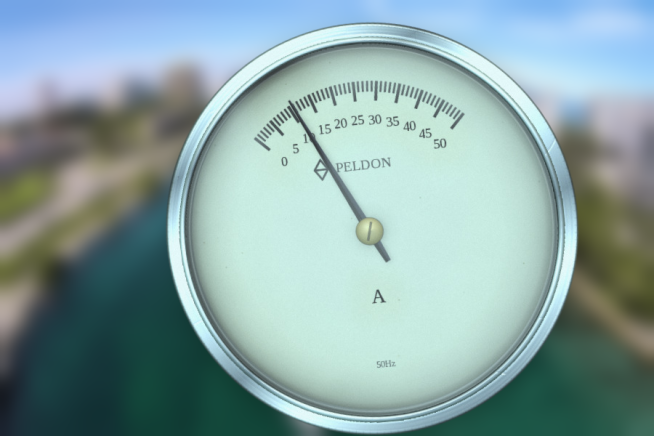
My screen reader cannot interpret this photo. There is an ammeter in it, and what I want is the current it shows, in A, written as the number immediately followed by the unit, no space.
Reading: 11A
